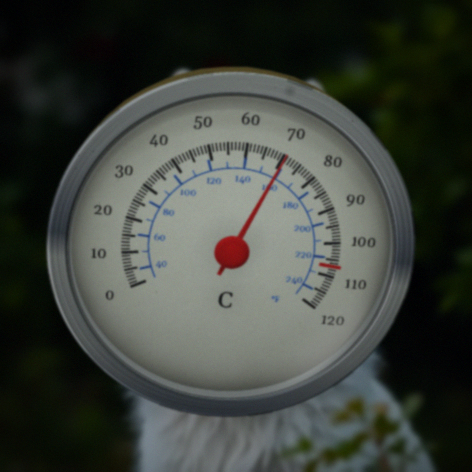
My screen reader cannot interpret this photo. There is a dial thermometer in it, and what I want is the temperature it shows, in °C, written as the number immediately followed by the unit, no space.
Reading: 70°C
